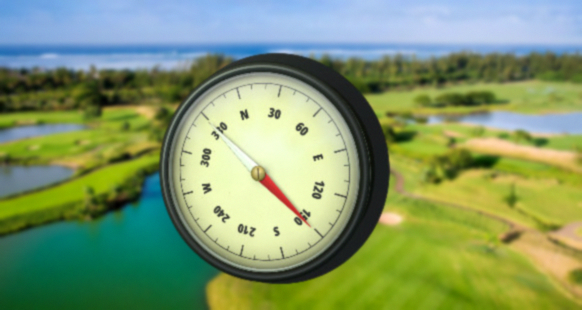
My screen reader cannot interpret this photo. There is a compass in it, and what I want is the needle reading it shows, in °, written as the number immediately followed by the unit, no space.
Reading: 150°
